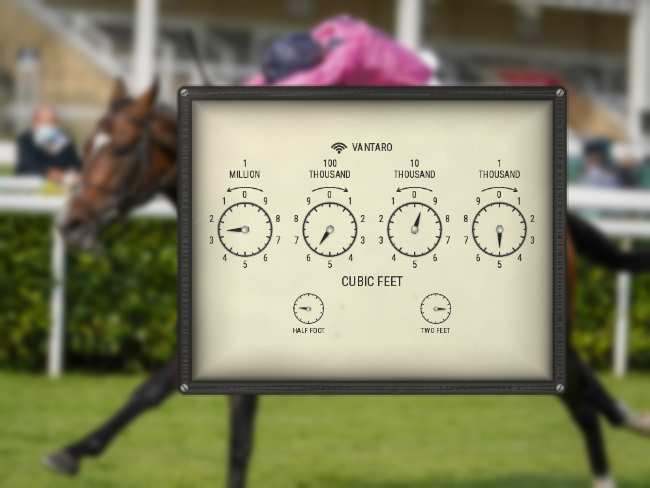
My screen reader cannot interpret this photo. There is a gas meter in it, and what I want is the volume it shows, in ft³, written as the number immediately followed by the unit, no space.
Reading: 259500ft³
